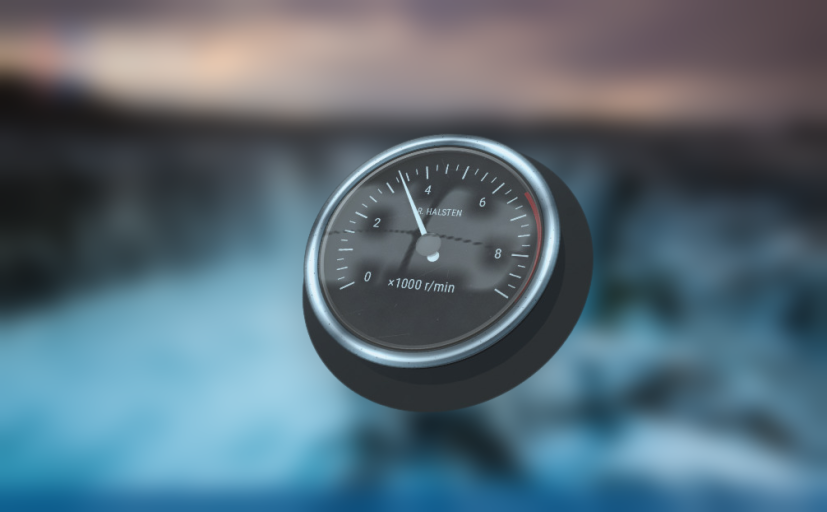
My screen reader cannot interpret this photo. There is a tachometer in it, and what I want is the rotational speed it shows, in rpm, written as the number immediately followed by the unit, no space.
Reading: 3375rpm
